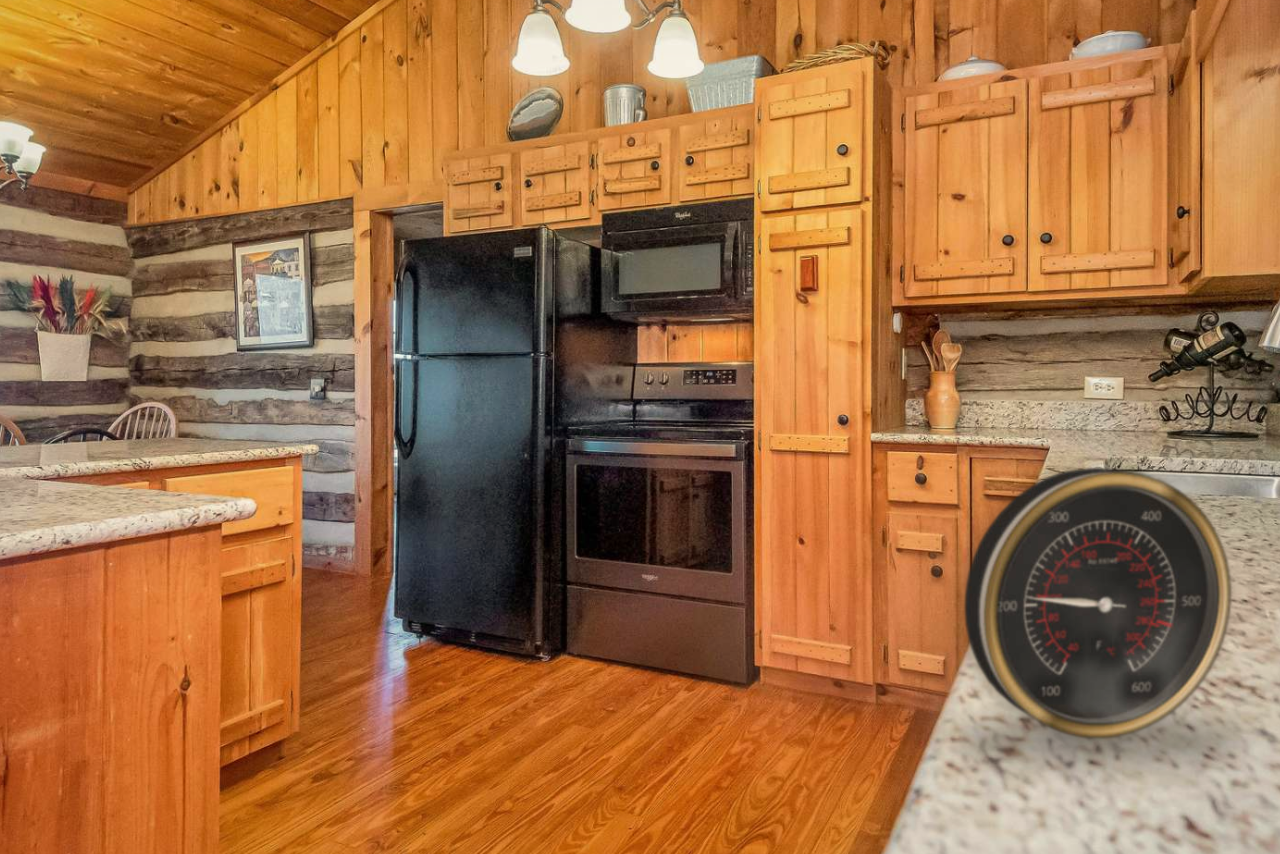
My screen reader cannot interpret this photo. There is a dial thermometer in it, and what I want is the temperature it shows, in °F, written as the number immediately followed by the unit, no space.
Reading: 210°F
